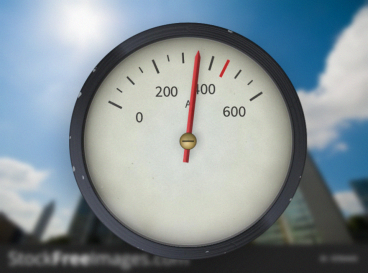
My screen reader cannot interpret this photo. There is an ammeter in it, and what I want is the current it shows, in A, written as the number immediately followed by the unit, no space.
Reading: 350A
